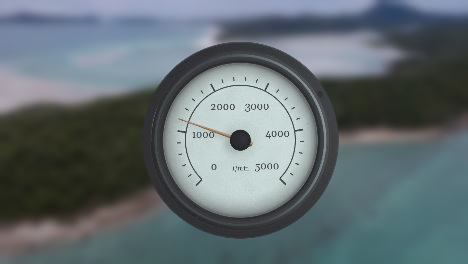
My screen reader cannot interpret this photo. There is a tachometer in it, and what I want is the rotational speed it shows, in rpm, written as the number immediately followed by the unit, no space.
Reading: 1200rpm
